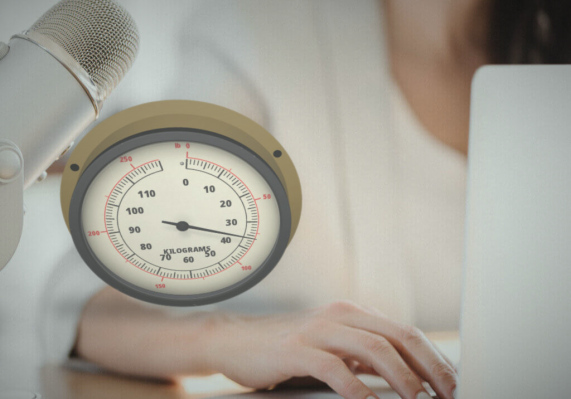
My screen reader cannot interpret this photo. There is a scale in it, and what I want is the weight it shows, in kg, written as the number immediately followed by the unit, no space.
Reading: 35kg
